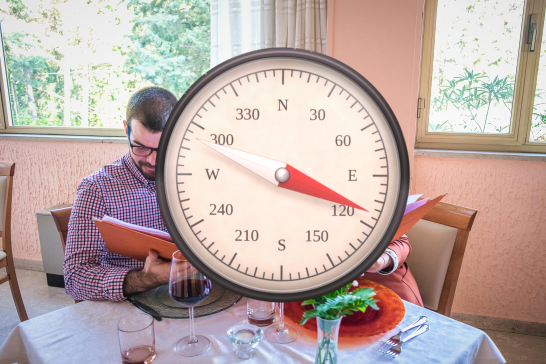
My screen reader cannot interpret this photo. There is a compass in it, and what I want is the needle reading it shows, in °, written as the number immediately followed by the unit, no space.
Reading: 112.5°
